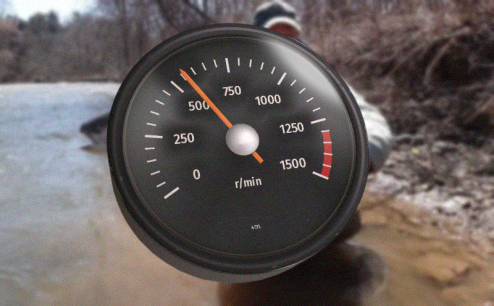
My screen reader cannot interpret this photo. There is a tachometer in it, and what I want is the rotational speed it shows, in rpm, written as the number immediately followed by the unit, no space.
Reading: 550rpm
